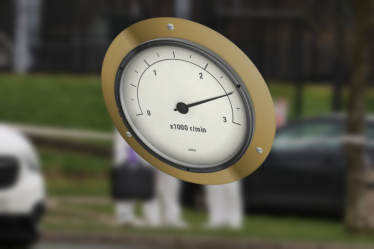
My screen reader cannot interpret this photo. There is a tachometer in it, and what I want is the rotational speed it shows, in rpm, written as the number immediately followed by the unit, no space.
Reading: 2500rpm
